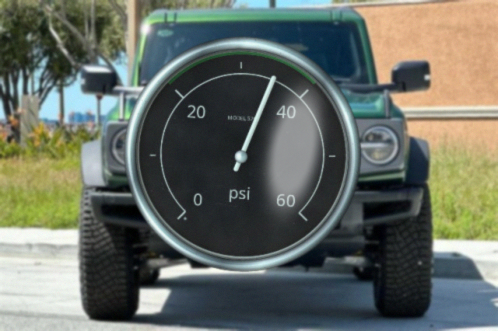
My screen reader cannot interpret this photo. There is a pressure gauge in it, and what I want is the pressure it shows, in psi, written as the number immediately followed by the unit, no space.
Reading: 35psi
